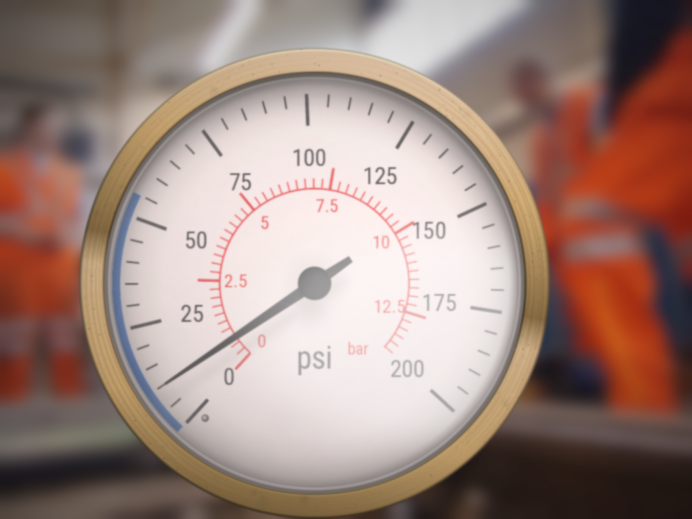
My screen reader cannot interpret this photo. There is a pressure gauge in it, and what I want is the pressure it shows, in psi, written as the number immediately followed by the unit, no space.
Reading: 10psi
